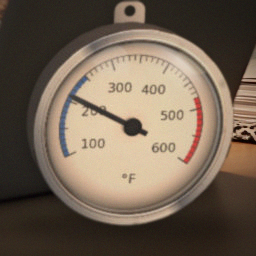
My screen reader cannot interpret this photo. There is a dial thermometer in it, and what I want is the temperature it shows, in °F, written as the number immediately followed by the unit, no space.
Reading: 210°F
